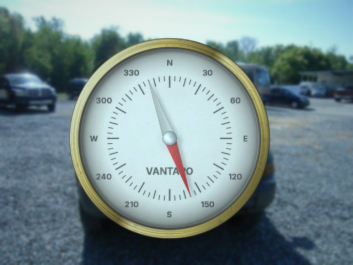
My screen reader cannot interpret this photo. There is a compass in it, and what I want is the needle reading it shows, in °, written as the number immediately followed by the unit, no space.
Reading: 160°
